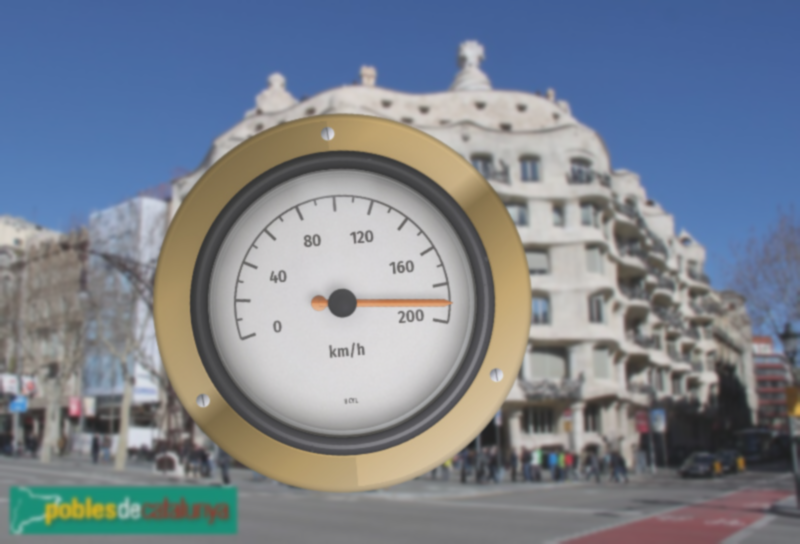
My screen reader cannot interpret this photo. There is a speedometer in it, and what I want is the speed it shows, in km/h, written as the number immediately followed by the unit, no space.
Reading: 190km/h
